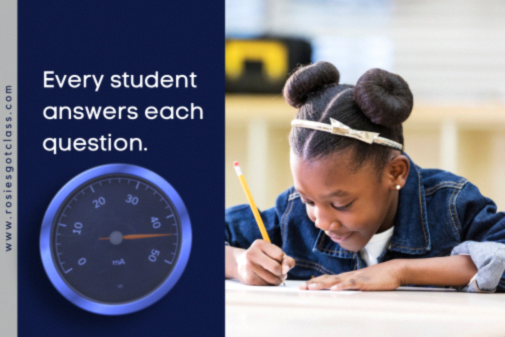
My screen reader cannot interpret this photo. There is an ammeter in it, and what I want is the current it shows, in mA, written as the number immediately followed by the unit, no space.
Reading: 44mA
